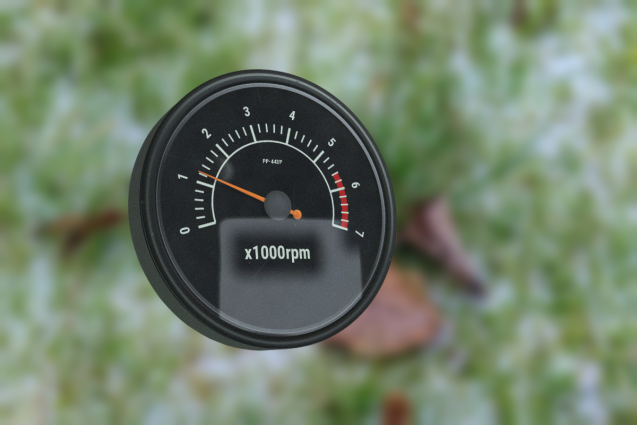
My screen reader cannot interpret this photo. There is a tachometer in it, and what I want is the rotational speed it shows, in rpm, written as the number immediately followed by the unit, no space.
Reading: 1200rpm
